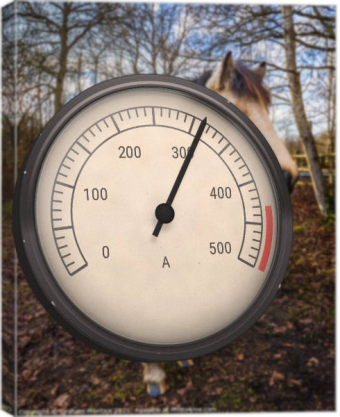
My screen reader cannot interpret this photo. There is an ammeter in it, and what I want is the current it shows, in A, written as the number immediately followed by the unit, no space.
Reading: 310A
